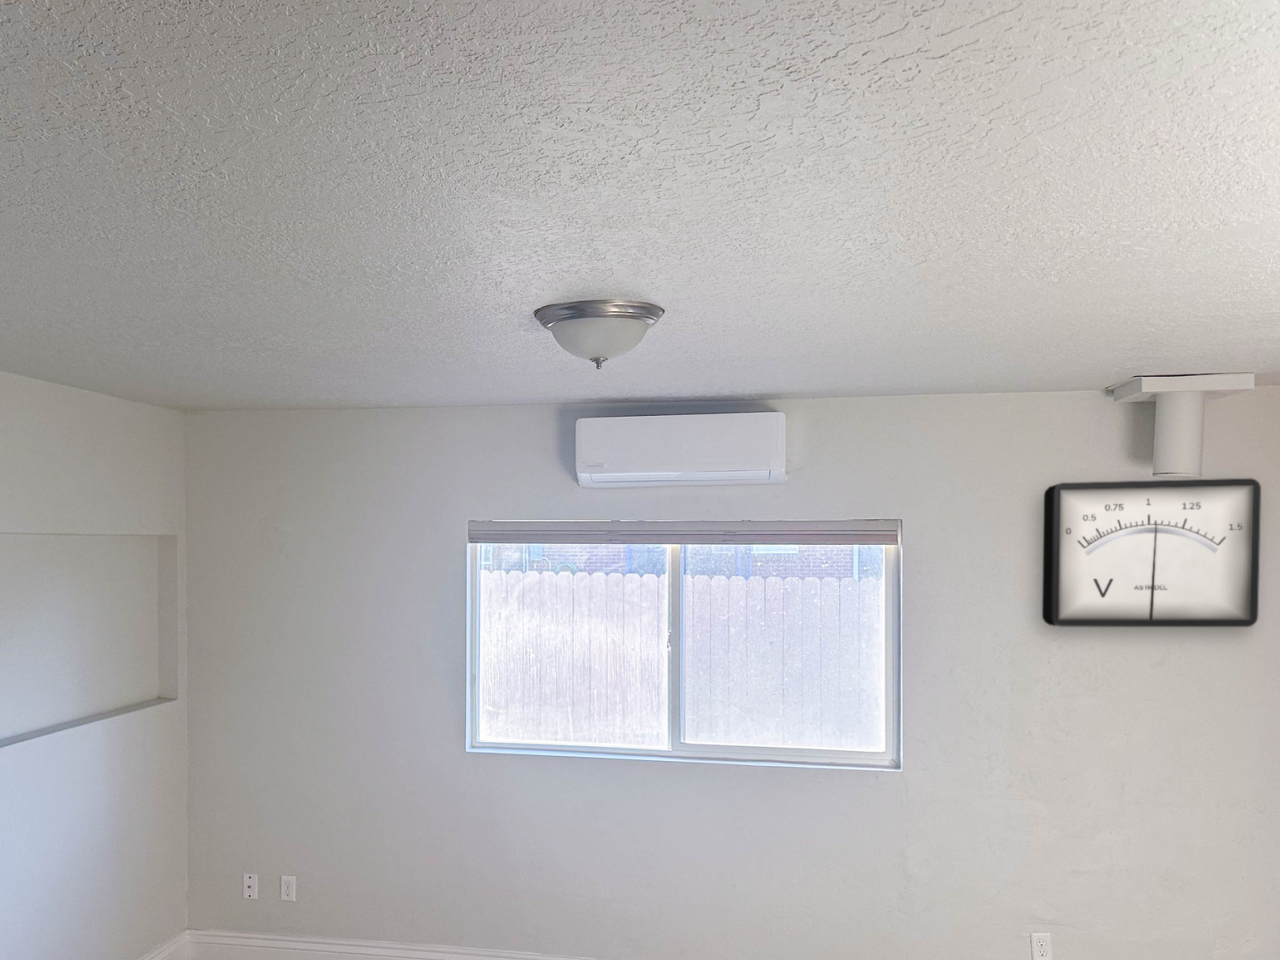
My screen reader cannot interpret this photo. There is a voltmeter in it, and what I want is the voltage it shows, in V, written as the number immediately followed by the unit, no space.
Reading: 1.05V
